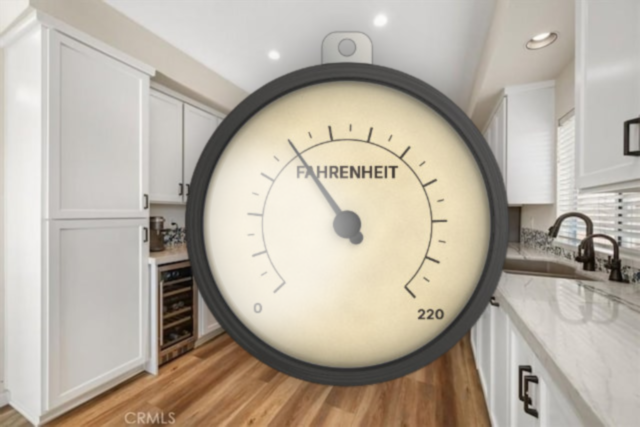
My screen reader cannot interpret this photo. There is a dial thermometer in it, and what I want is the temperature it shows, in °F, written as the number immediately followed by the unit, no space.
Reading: 80°F
